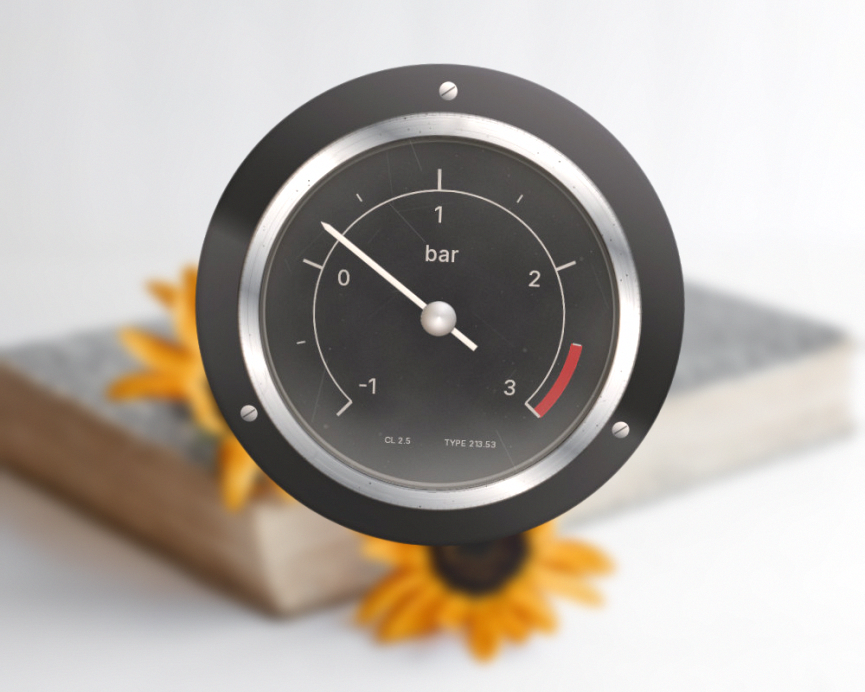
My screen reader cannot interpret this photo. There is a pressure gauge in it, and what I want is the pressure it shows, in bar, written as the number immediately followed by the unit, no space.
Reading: 0.25bar
